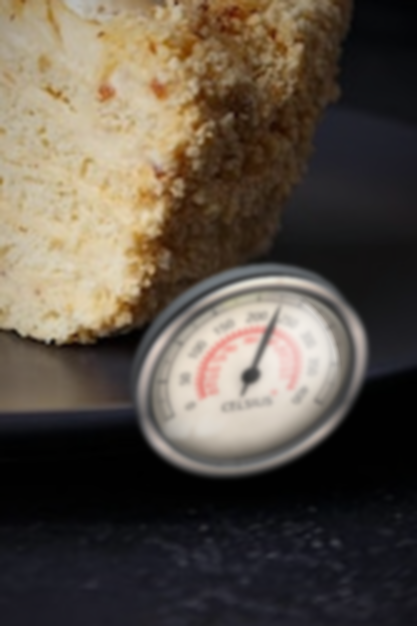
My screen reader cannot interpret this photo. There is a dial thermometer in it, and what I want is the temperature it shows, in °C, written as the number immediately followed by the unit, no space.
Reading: 225°C
